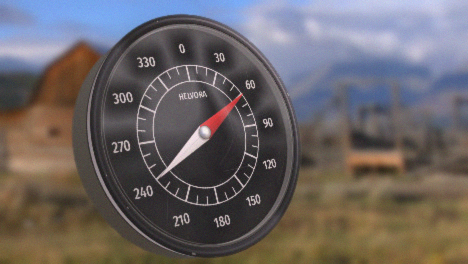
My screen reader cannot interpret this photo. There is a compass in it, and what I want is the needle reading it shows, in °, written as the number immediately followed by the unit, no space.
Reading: 60°
